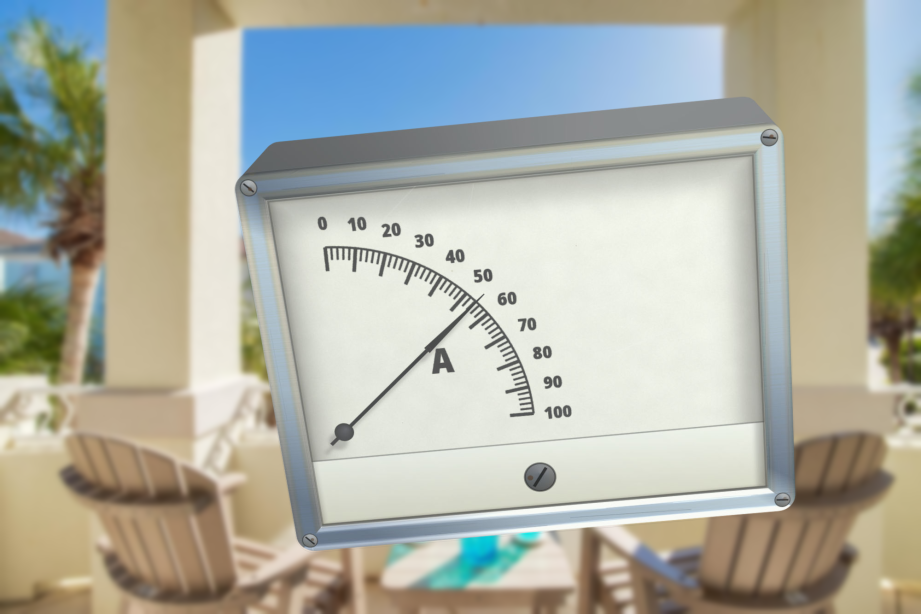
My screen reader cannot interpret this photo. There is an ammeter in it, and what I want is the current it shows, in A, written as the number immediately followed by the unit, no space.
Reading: 54A
